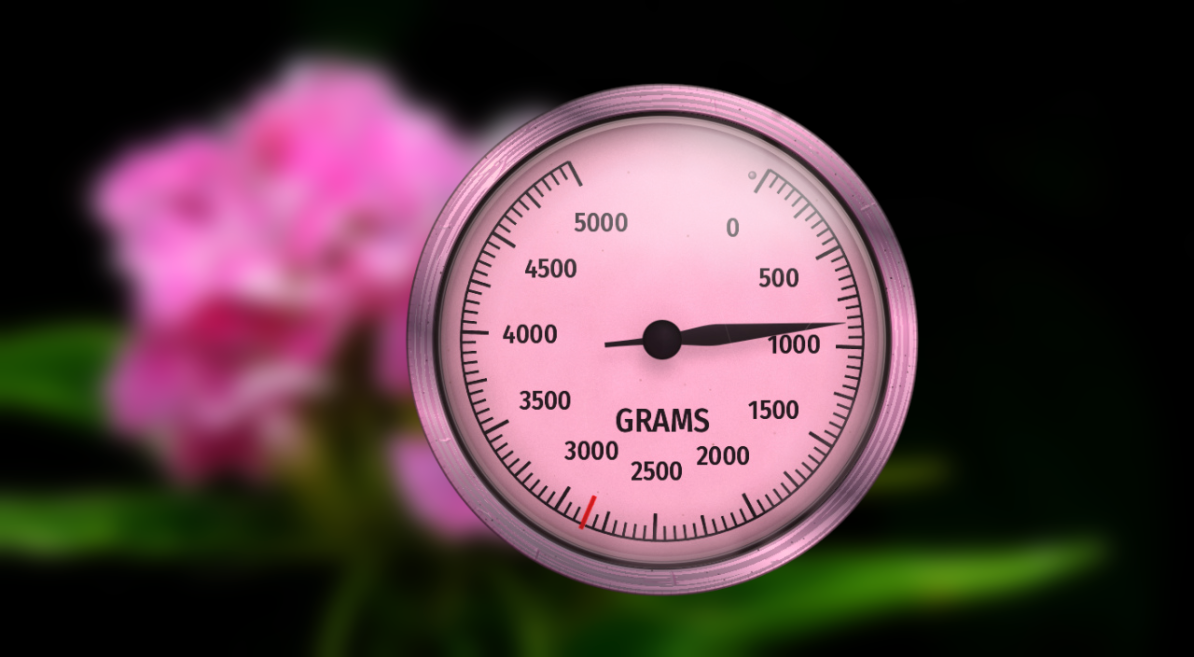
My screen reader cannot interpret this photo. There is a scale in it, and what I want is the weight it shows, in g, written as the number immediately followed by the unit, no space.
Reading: 875g
